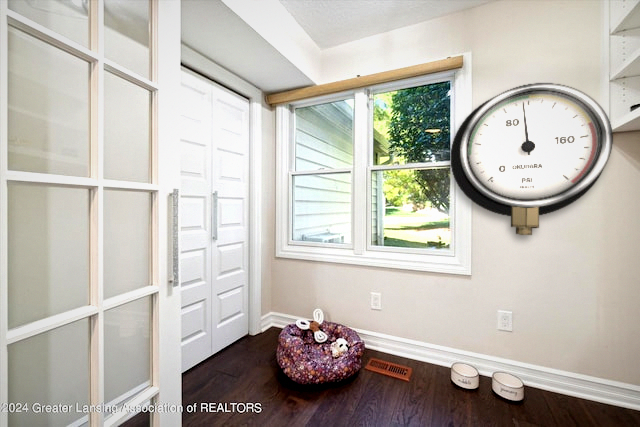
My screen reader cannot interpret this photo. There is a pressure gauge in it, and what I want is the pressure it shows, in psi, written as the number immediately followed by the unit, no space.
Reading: 95psi
